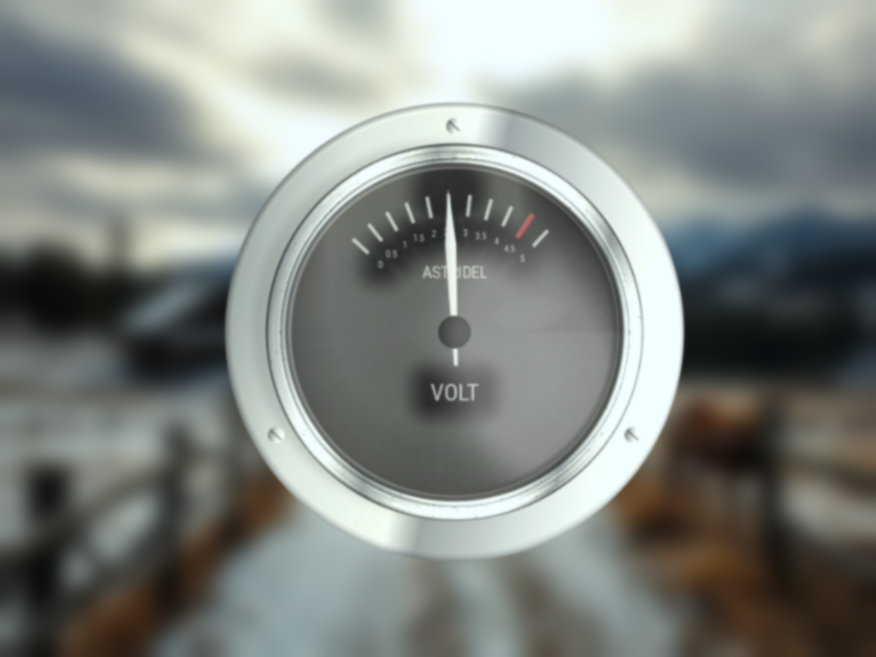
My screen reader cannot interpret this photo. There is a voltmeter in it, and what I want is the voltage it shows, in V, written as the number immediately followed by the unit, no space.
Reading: 2.5V
